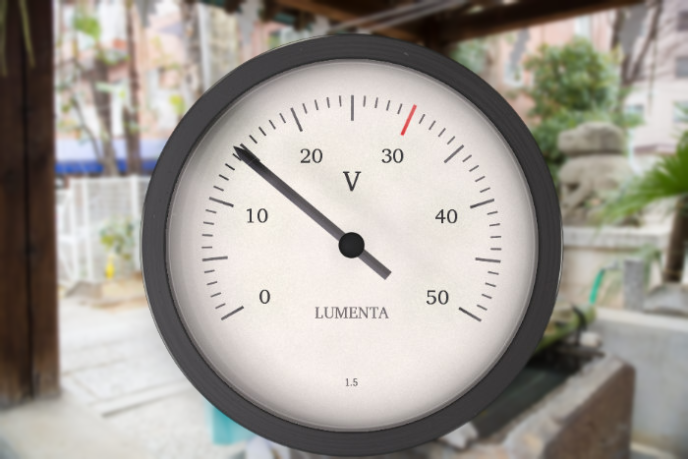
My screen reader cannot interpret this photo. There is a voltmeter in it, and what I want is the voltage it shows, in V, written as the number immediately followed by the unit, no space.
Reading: 14.5V
